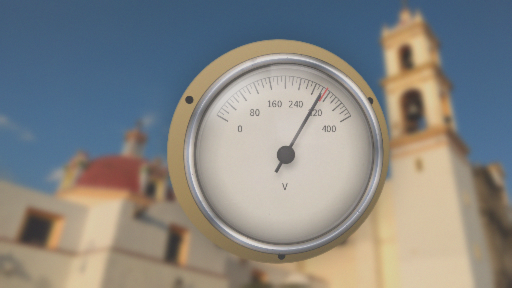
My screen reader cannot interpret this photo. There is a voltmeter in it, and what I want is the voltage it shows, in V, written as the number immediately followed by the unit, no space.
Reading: 300V
